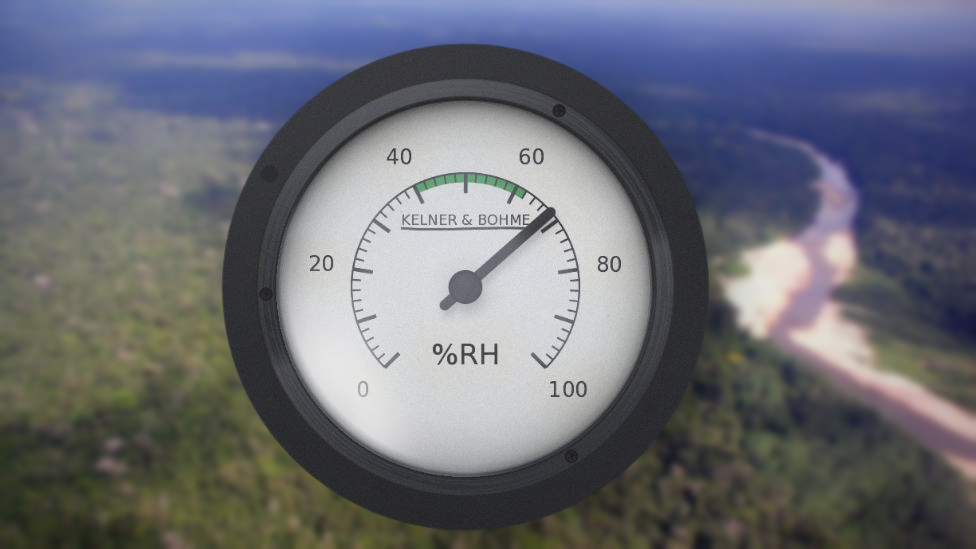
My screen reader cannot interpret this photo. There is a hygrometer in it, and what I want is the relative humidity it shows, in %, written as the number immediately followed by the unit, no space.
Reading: 68%
